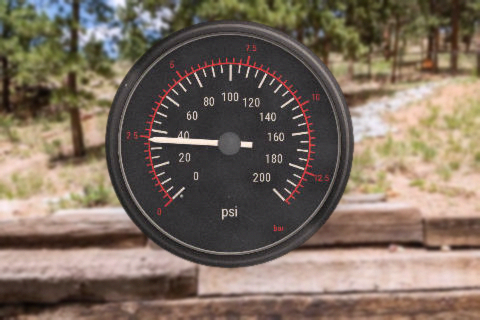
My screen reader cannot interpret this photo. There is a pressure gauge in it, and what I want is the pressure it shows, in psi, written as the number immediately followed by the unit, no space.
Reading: 35psi
